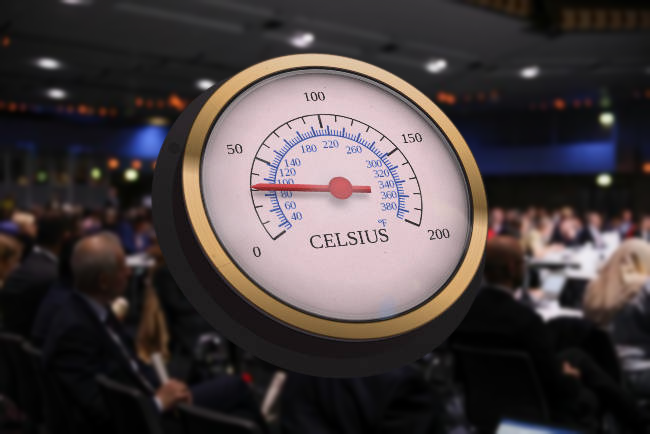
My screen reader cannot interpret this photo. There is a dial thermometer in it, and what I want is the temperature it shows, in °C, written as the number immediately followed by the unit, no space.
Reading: 30°C
